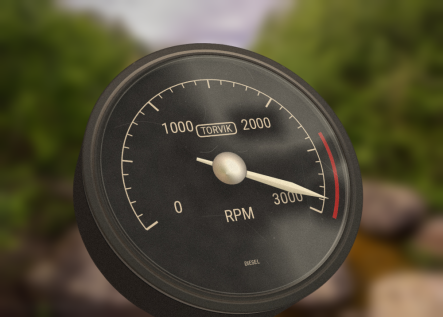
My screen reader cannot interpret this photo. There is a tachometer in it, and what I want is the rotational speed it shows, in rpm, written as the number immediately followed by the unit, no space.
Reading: 2900rpm
